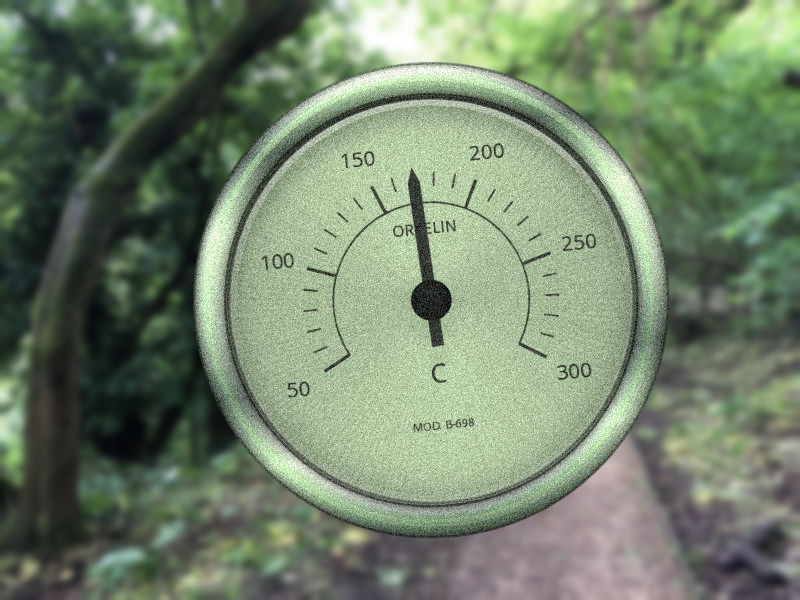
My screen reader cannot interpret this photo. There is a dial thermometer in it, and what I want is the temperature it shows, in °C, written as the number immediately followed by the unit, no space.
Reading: 170°C
